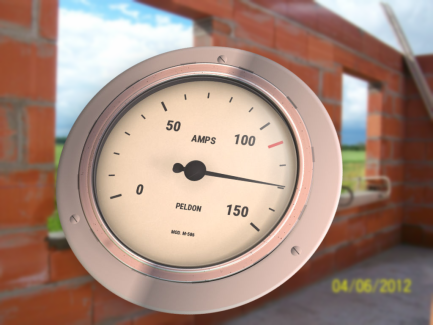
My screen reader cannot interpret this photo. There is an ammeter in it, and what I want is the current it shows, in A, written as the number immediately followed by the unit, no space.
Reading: 130A
